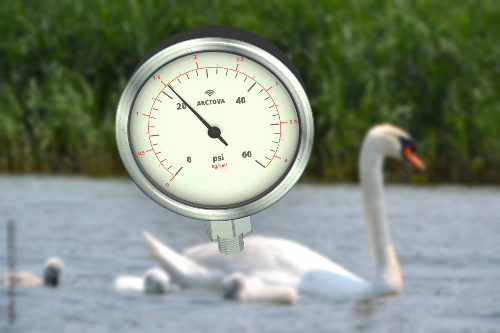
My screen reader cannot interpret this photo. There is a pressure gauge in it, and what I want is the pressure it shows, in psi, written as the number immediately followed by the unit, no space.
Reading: 22psi
